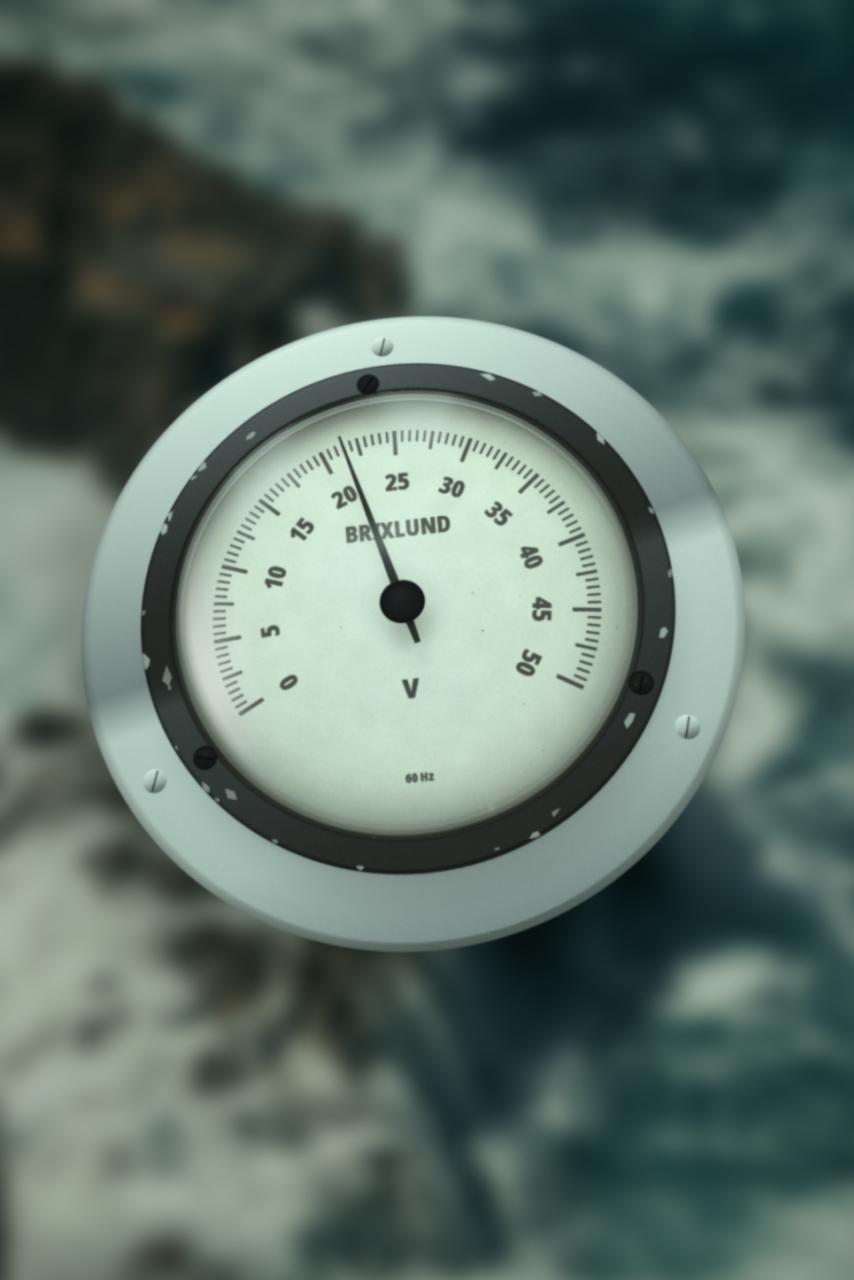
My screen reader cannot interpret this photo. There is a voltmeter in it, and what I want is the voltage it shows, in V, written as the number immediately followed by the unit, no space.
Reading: 21.5V
